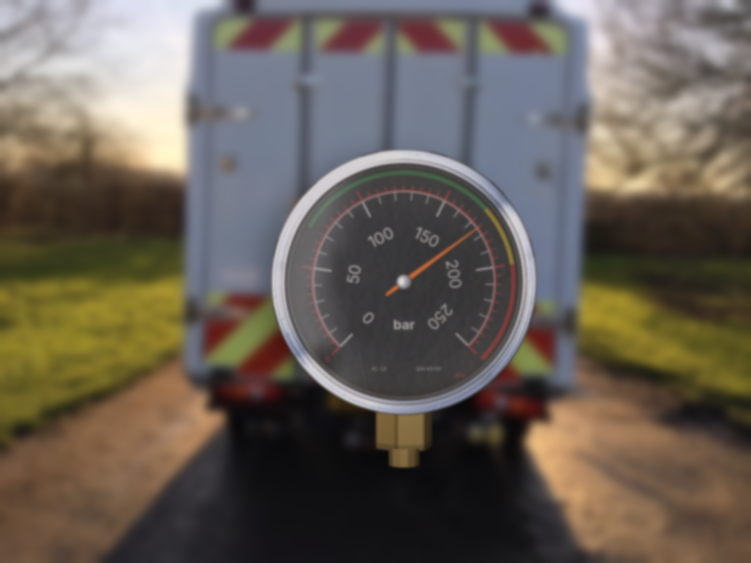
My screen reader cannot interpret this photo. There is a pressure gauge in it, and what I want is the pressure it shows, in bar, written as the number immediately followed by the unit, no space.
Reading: 175bar
